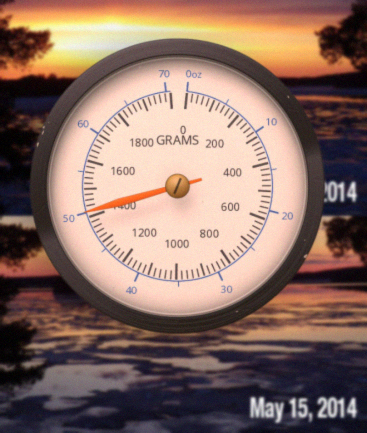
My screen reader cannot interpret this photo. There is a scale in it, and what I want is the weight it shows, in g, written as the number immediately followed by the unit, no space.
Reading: 1420g
